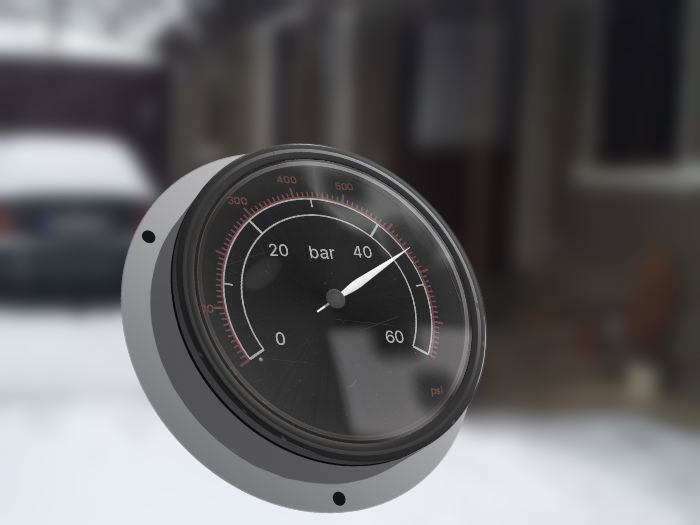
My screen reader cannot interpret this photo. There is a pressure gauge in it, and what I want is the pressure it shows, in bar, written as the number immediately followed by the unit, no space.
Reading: 45bar
